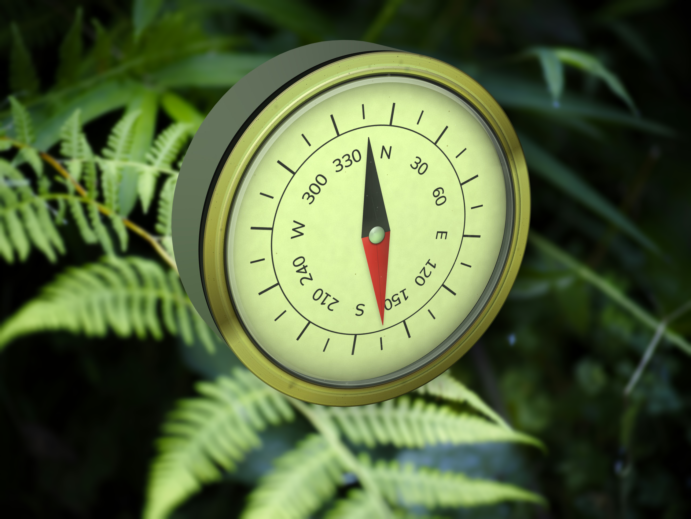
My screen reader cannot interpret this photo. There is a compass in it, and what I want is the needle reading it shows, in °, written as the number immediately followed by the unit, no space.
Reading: 165°
